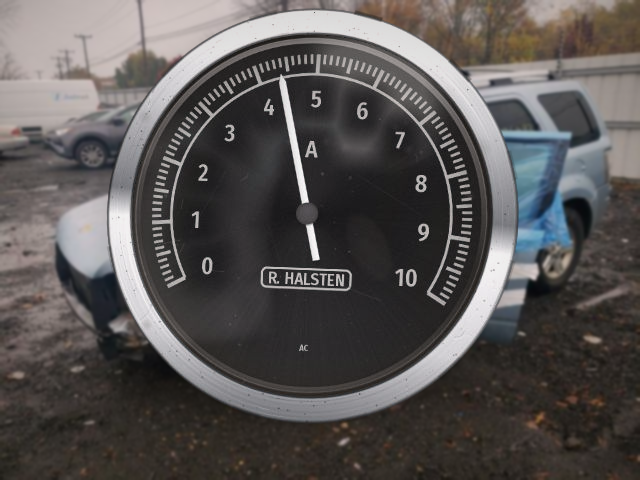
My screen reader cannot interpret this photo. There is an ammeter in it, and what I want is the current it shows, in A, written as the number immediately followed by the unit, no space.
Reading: 4.4A
